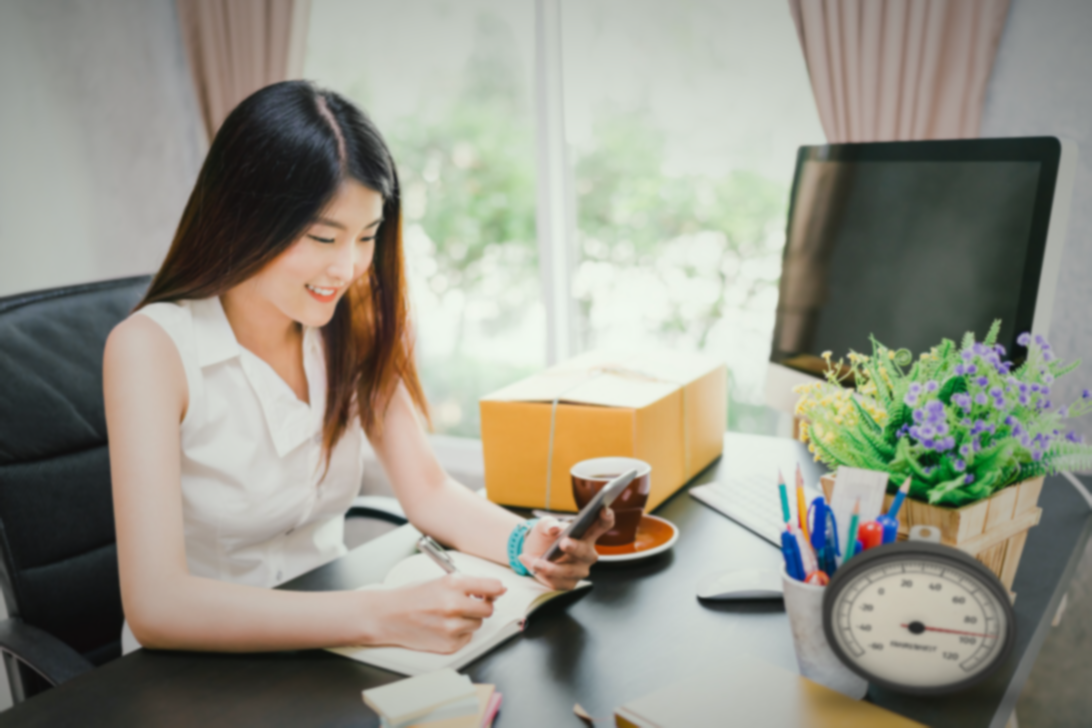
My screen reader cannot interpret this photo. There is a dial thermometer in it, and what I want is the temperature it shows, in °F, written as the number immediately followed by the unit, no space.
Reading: 90°F
